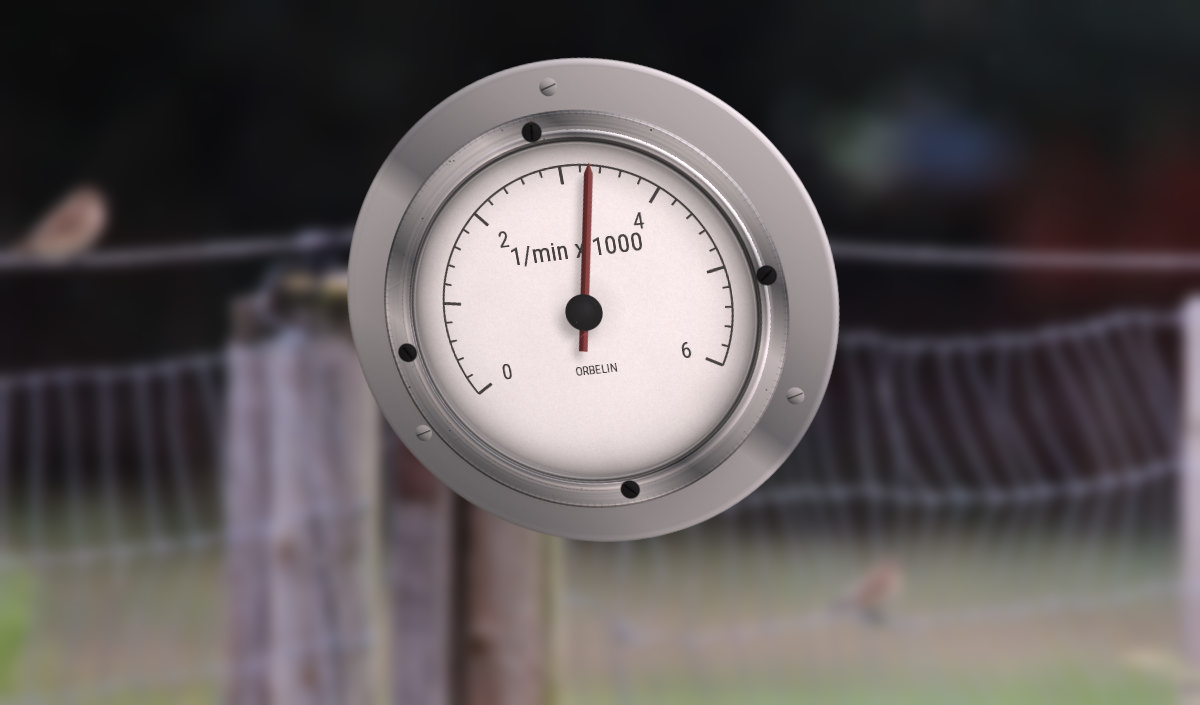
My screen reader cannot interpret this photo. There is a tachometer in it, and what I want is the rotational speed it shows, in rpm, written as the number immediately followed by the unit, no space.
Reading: 3300rpm
